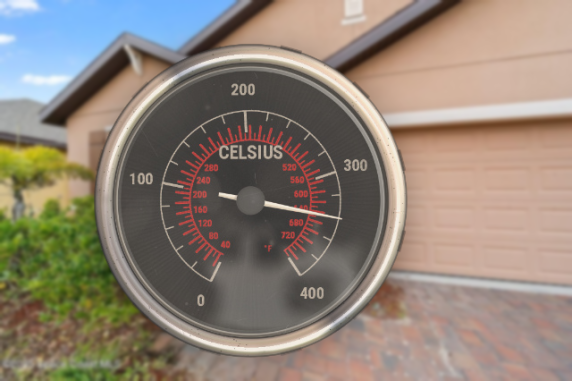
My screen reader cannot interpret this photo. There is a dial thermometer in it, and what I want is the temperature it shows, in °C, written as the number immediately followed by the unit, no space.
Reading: 340°C
